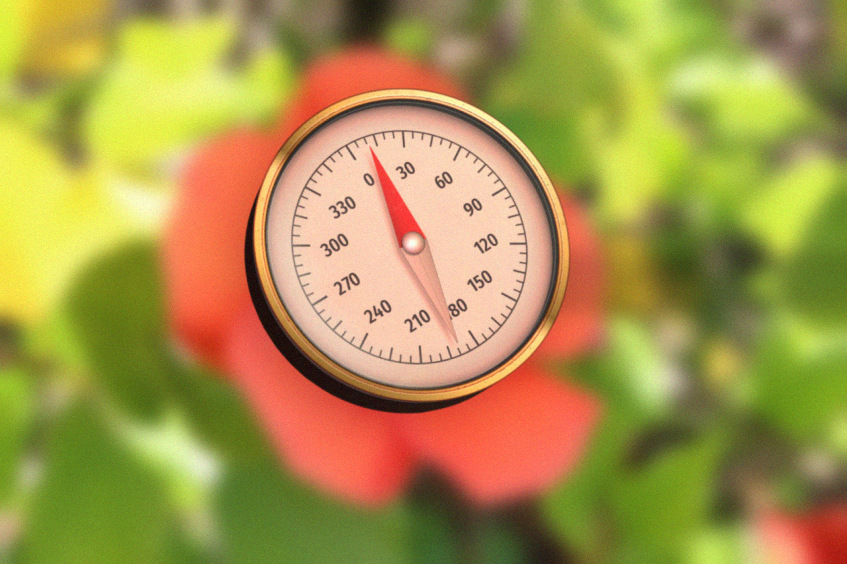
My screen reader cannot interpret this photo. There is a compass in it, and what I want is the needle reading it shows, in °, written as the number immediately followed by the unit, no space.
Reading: 10°
